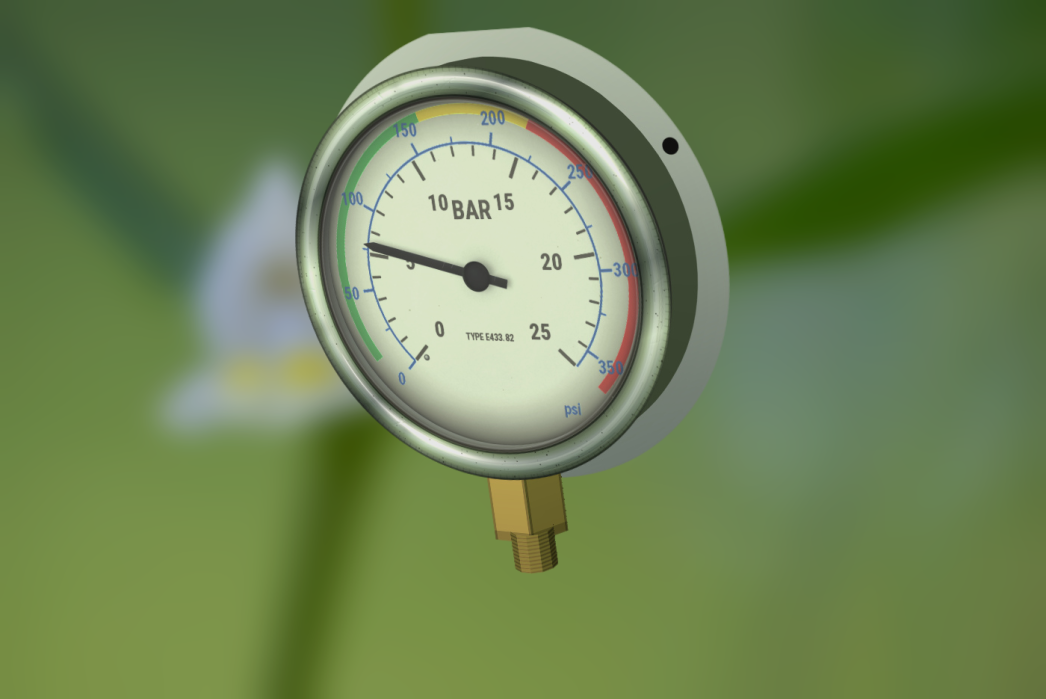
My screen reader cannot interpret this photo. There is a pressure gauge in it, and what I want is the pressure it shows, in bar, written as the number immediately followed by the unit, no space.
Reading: 5.5bar
